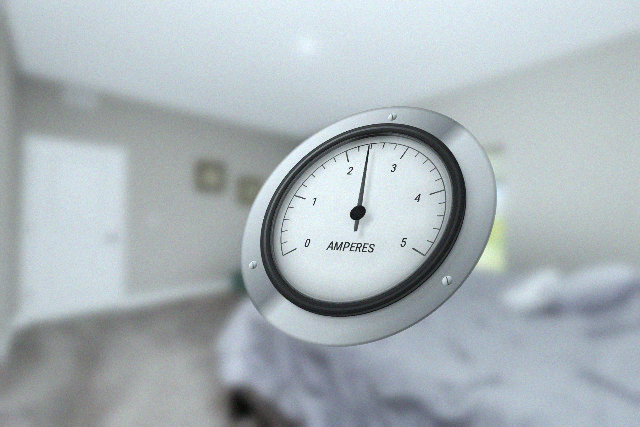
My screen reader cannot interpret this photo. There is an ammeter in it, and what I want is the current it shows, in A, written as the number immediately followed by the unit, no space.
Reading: 2.4A
